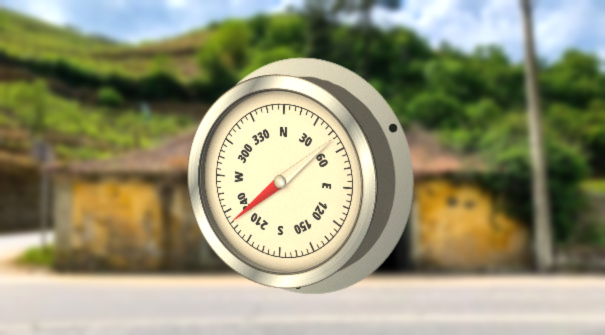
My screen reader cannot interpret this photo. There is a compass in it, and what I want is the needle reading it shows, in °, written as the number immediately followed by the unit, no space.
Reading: 230°
